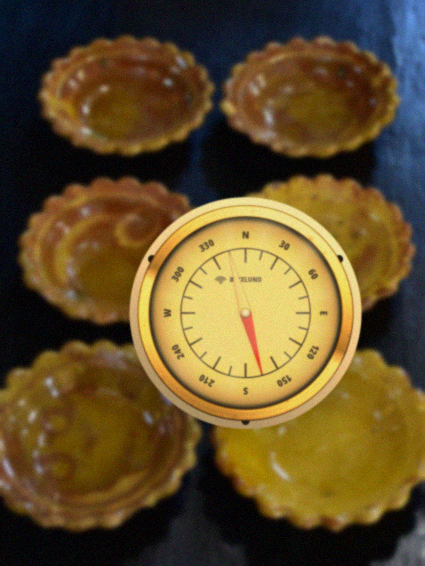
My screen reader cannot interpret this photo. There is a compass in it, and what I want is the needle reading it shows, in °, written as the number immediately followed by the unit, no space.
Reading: 165°
